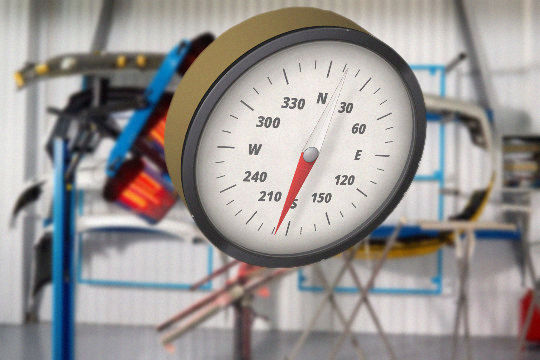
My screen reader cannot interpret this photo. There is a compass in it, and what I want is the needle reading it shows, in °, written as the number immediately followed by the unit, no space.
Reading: 190°
